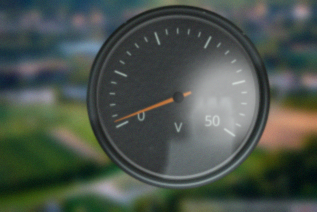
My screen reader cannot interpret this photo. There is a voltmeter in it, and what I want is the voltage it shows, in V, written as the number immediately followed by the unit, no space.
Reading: 1V
